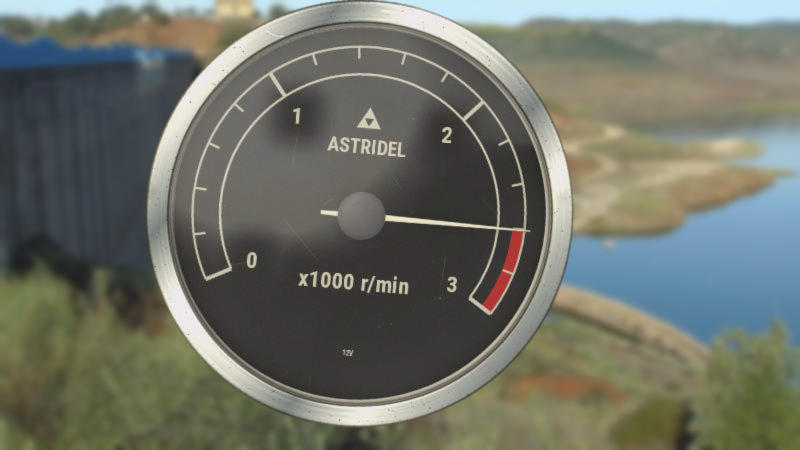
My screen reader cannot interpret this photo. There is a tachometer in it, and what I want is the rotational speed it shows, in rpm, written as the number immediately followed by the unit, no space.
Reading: 2600rpm
